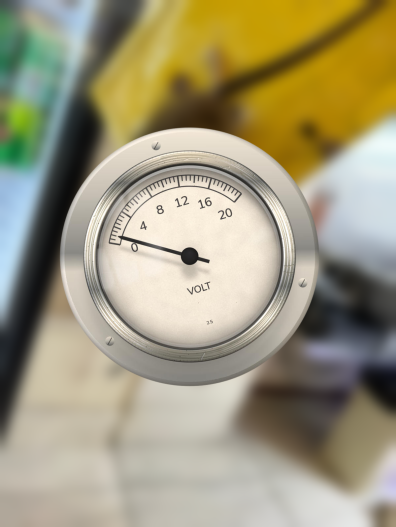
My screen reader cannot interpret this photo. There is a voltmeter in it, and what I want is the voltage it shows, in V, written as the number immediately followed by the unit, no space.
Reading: 1V
